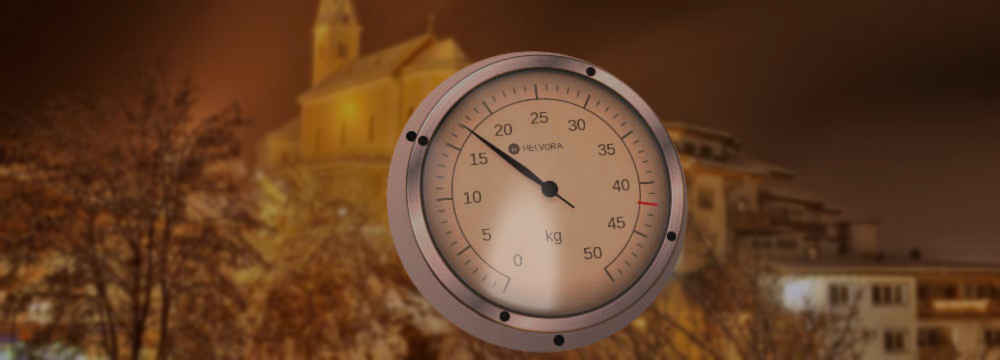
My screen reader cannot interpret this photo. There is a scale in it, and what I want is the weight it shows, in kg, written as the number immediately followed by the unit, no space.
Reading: 17kg
